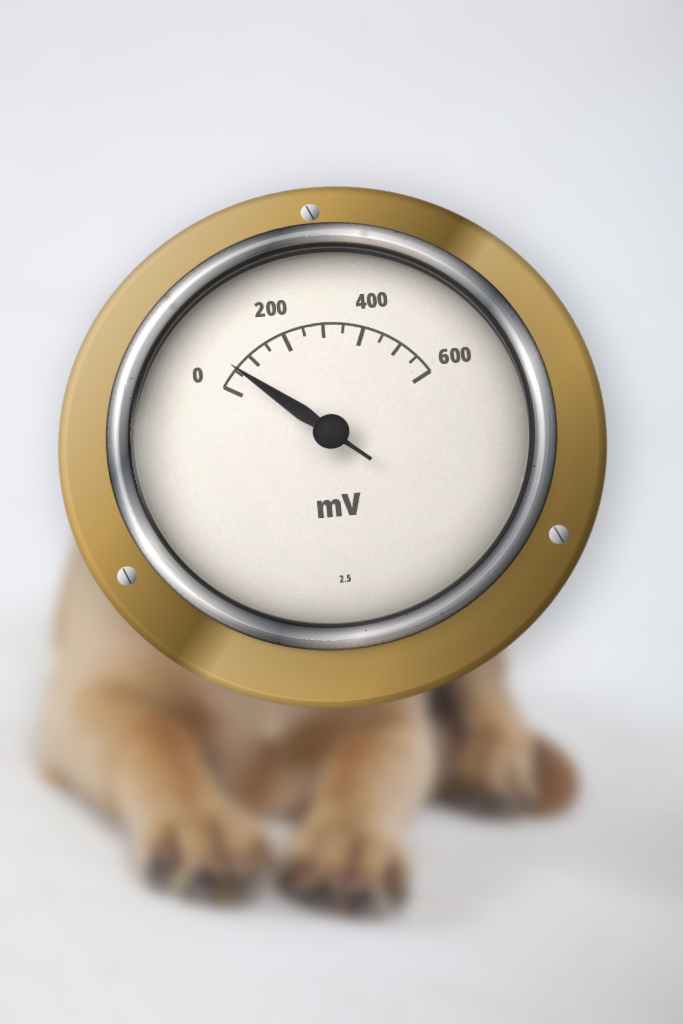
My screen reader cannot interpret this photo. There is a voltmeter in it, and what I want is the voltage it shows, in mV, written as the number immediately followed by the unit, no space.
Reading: 50mV
